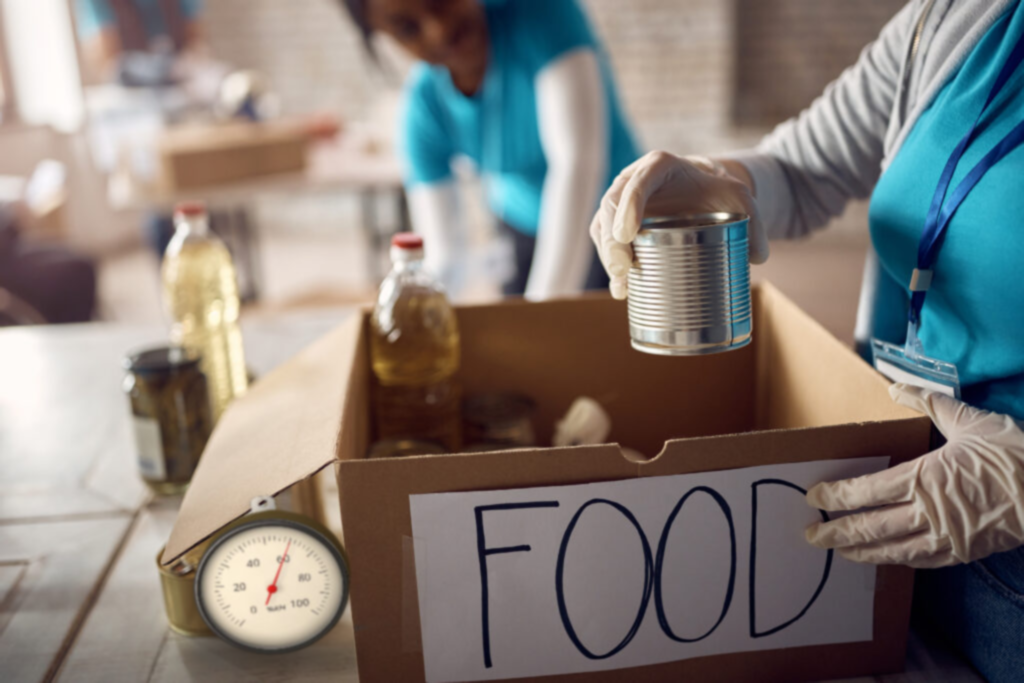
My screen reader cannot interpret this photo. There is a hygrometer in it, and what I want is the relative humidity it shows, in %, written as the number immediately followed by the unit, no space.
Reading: 60%
